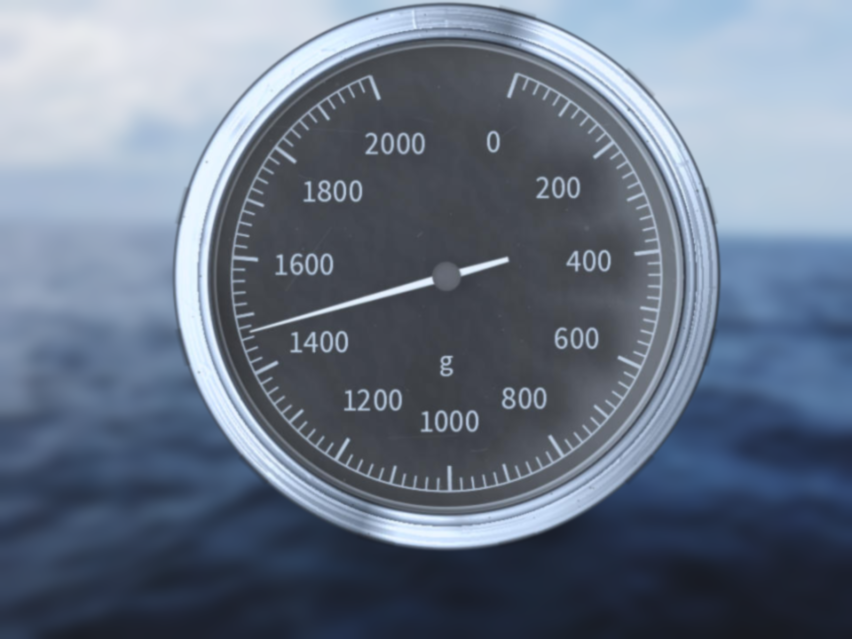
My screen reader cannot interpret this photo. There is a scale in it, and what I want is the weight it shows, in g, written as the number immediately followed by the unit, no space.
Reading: 1470g
